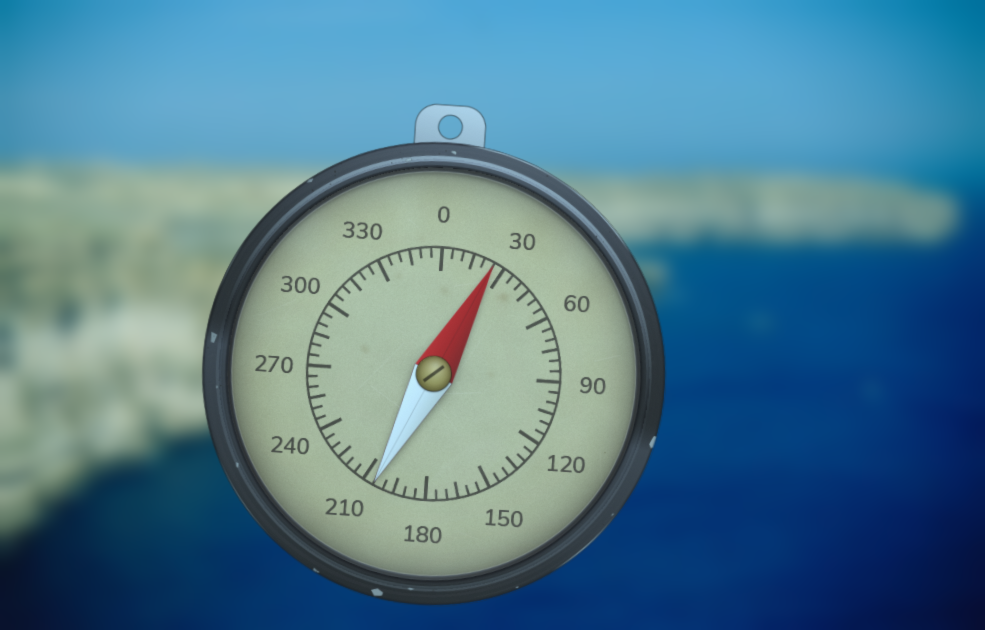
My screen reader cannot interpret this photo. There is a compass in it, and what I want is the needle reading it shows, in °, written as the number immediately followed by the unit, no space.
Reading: 25°
